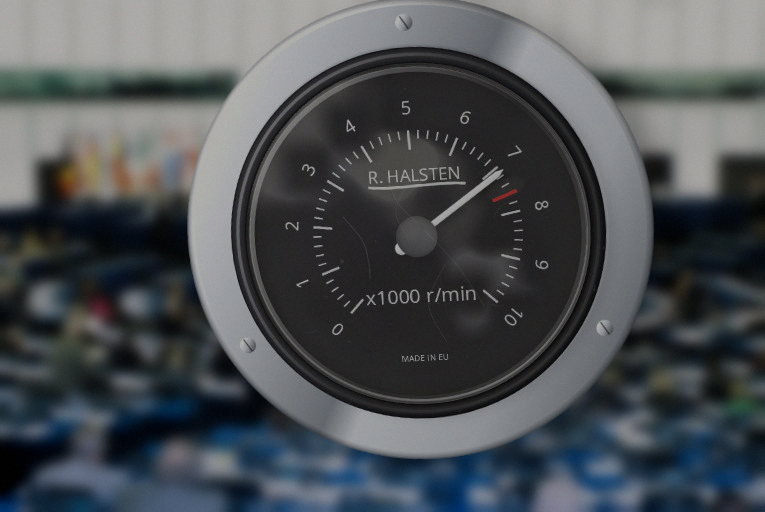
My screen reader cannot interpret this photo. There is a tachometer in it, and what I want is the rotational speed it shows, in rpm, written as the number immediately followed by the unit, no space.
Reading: 7100rpm
